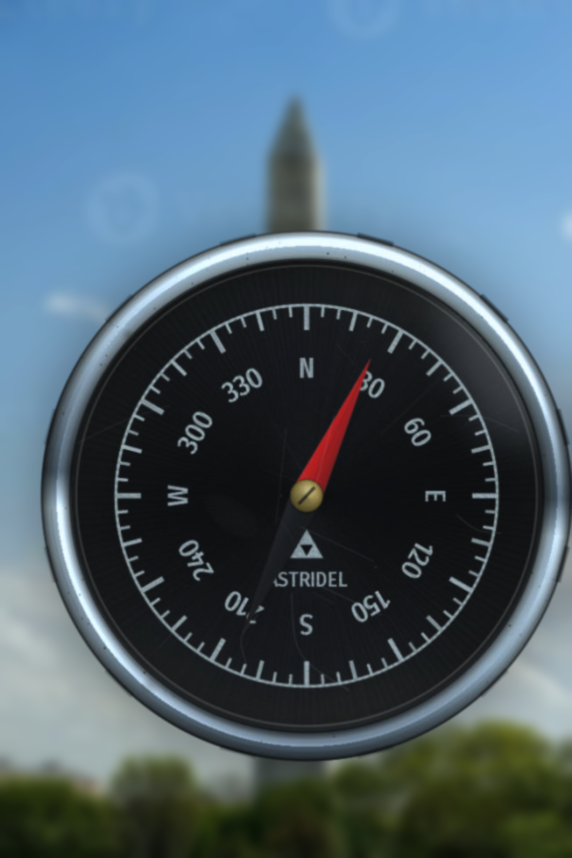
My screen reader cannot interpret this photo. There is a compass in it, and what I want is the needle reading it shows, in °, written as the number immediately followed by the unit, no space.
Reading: 25°
